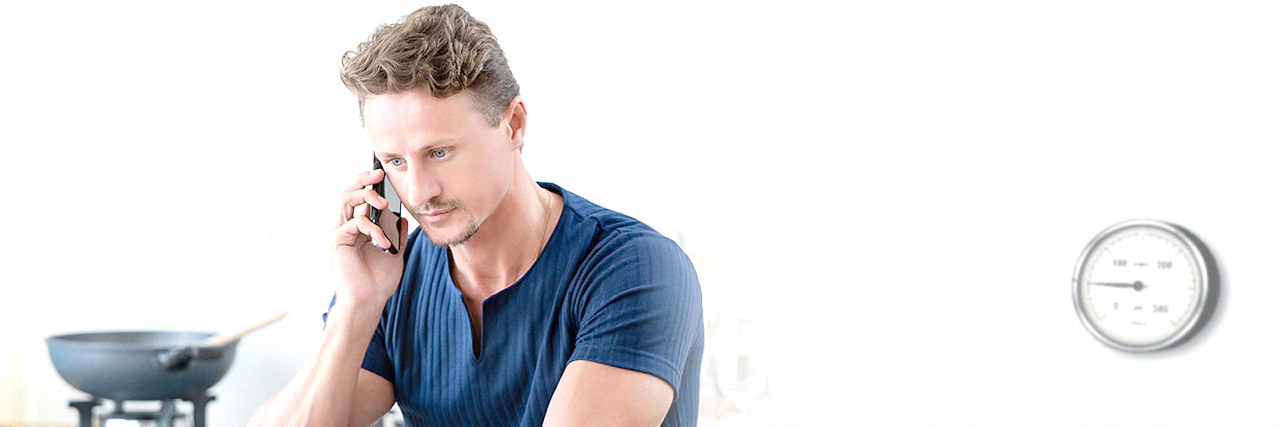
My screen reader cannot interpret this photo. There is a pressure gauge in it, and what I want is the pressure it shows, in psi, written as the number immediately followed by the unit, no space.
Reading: 50psi
